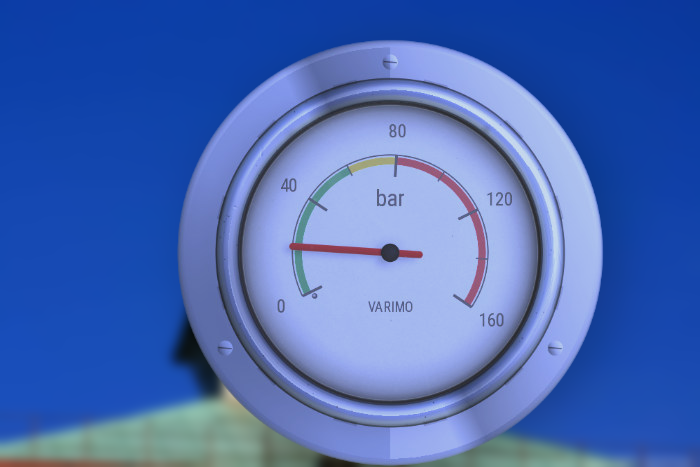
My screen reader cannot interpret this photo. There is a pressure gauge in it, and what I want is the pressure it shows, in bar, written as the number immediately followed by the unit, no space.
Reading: 20bar
